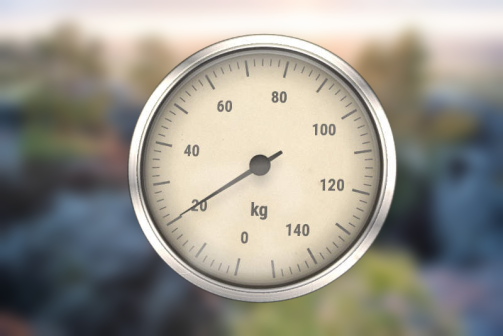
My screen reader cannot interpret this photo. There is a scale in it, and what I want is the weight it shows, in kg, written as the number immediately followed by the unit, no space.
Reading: 20kg
